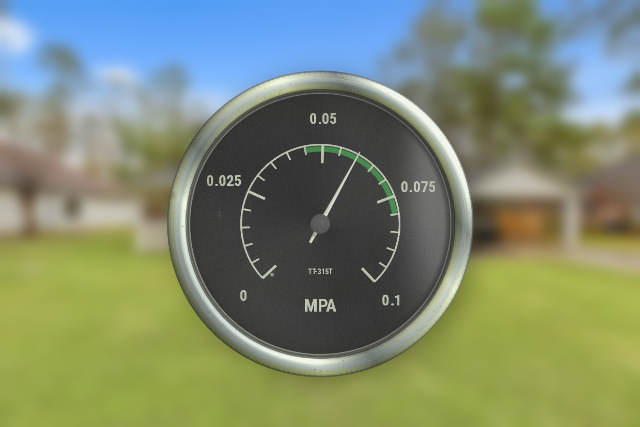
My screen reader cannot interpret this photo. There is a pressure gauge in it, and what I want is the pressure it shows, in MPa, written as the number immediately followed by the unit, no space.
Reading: 0.06MPa
